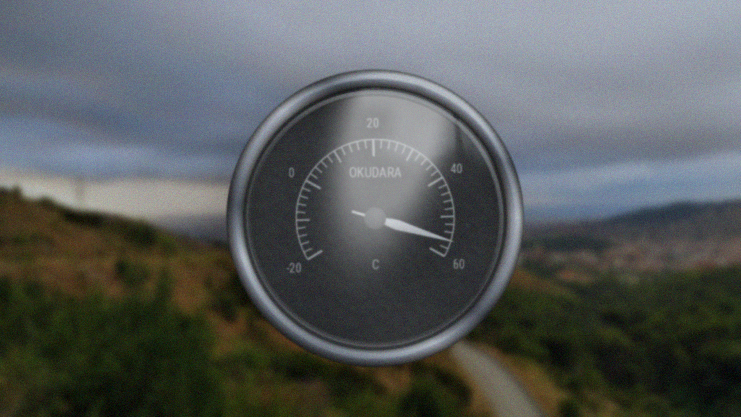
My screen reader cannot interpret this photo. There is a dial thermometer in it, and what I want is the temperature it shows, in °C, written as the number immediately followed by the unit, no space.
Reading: 56°C
